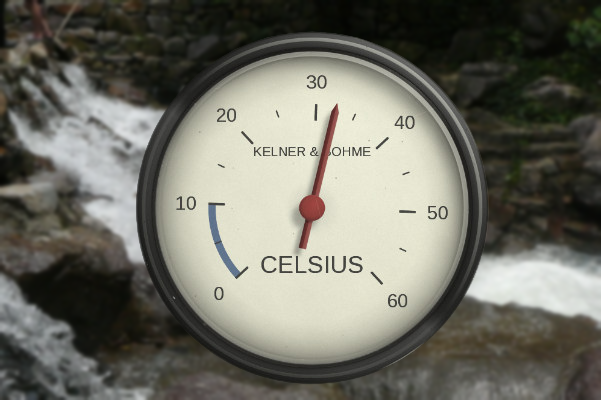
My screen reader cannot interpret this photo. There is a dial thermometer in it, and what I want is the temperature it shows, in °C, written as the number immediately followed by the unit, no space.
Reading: 32.5°C
